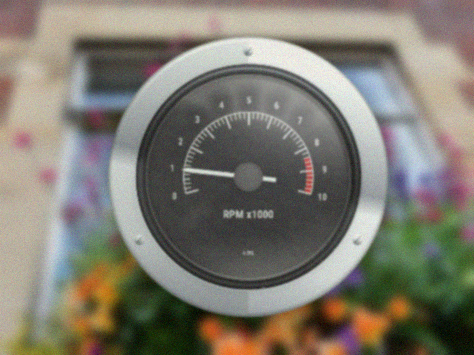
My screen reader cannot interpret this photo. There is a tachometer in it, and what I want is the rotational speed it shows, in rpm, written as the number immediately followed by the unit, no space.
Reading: 1000rpm
